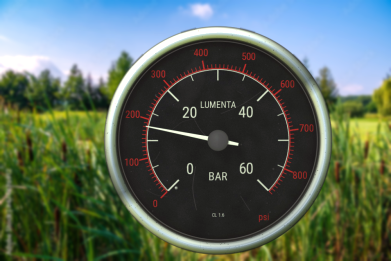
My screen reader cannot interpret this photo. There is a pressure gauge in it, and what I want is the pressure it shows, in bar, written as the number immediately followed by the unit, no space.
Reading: 12.5bar
